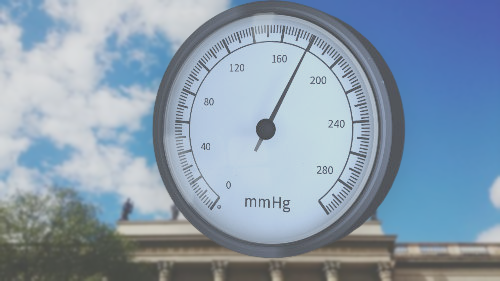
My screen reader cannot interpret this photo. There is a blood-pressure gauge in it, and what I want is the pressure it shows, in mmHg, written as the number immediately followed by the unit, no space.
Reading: 180mmHg
